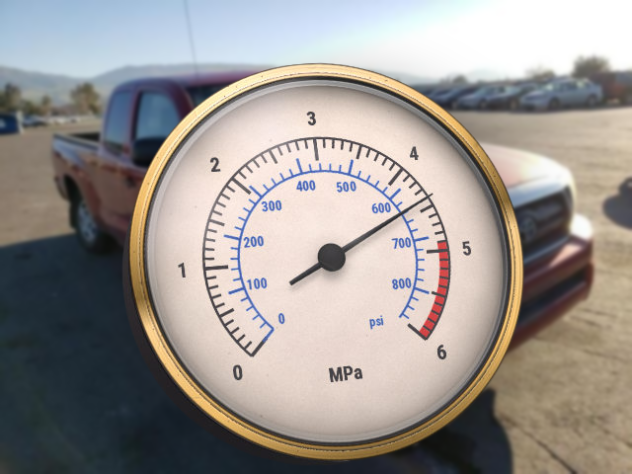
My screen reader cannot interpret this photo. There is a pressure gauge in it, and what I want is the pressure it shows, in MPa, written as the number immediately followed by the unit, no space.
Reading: 4.4MPa
